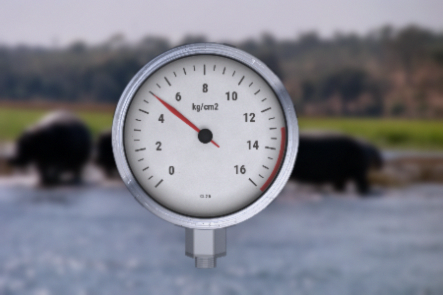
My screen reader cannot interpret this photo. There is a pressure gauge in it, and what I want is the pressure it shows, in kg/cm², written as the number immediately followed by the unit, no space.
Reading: 5kg/cm²
